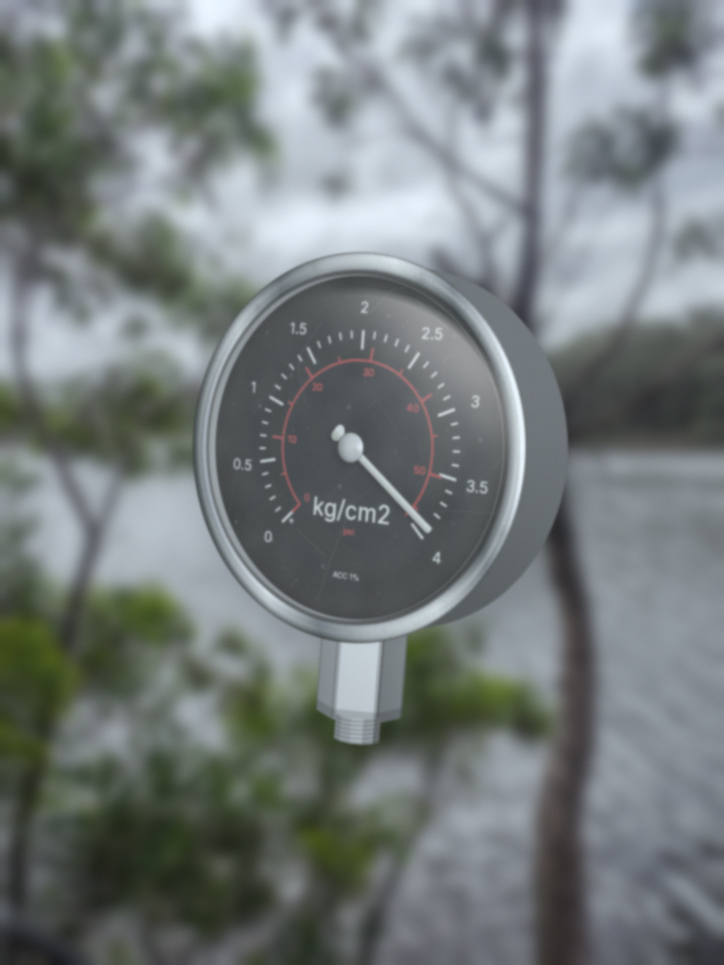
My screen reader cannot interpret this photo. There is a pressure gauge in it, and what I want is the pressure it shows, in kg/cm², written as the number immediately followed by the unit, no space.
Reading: 3.9kg/cm²
